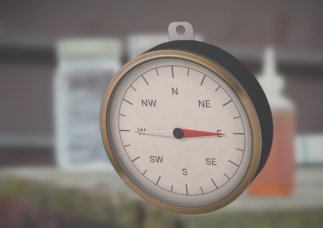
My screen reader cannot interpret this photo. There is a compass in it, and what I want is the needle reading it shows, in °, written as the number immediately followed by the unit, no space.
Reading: 90°
